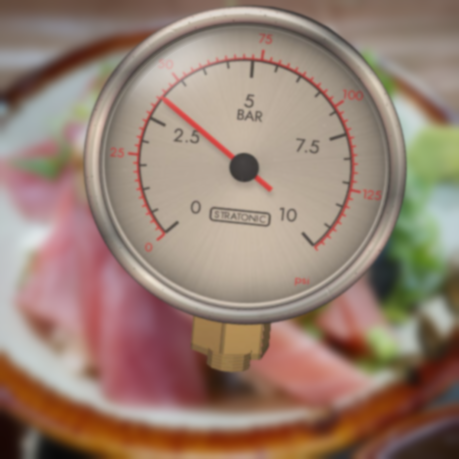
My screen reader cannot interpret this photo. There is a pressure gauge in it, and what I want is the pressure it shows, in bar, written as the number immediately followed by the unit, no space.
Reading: 3bar
